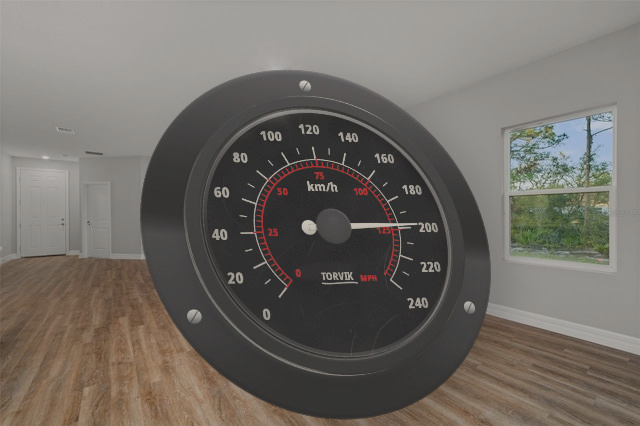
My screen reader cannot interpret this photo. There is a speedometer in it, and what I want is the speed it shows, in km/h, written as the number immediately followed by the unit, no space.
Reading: 200km/h
